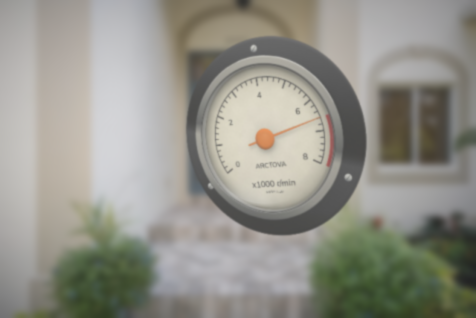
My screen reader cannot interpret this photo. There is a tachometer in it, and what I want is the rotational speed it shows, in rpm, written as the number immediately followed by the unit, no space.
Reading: 6600rpm
